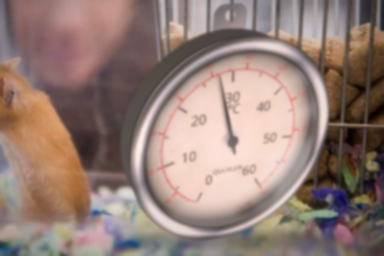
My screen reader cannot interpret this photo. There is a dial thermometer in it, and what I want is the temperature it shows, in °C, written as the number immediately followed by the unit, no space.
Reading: 27.5°C
